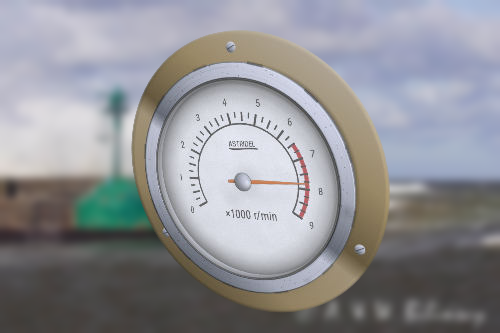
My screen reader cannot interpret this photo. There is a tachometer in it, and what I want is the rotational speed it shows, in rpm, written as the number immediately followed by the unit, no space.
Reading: 7750rpm
